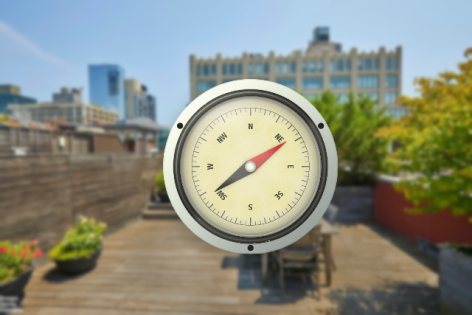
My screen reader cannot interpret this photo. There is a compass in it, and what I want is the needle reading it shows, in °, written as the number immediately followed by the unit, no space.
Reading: 55°
